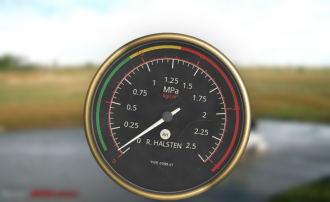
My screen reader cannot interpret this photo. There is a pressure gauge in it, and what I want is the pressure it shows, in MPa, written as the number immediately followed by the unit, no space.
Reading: 0.05MPa
